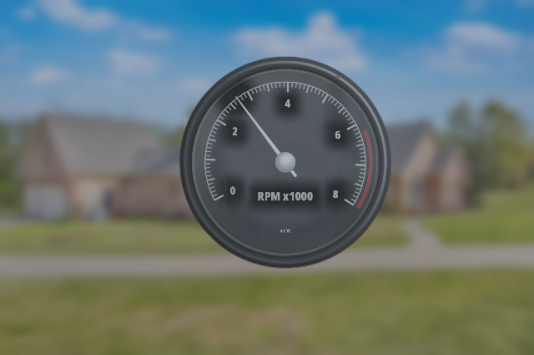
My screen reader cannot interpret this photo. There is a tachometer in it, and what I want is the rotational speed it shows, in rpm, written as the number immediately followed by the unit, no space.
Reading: 2700rpm
